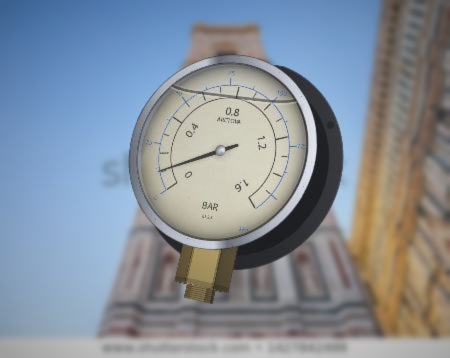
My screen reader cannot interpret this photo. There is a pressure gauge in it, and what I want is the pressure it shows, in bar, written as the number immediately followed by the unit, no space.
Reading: 0.1bar
